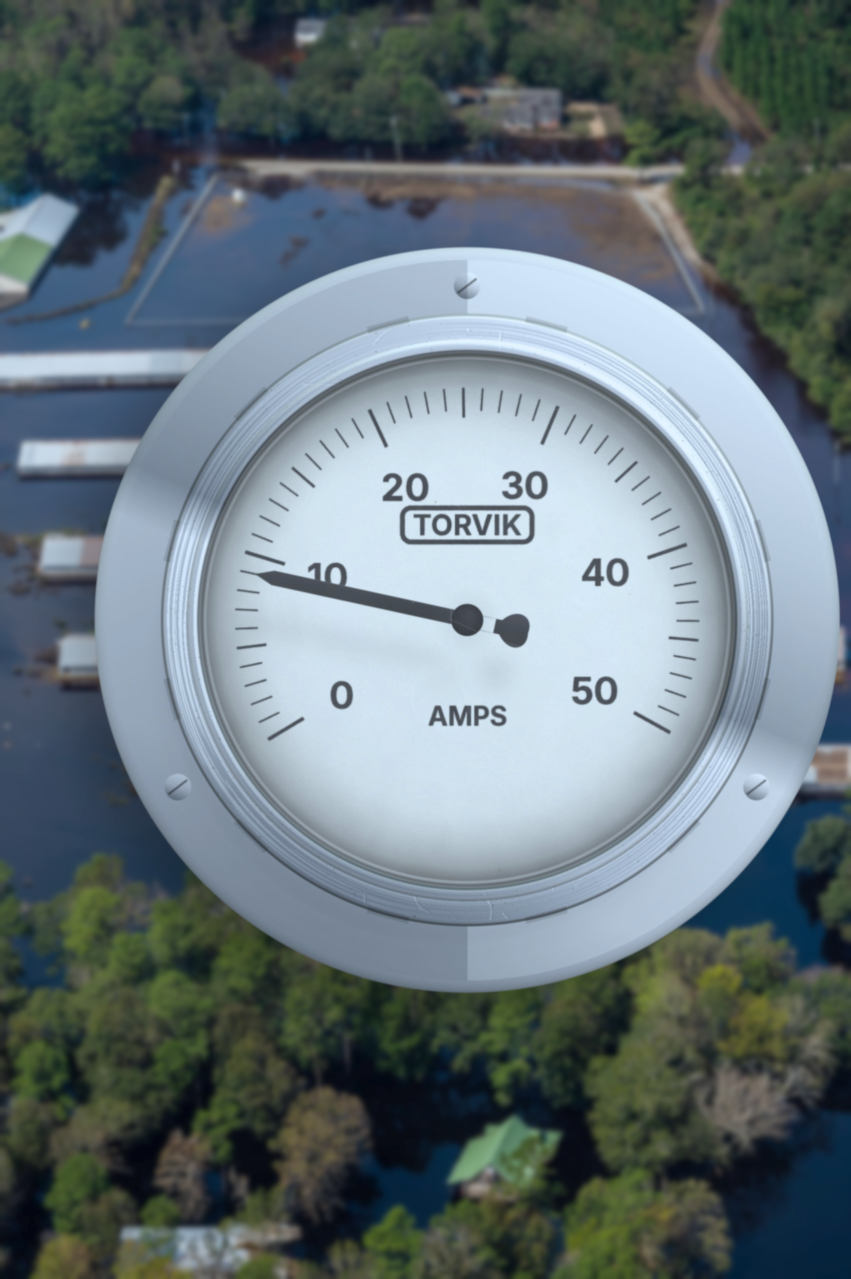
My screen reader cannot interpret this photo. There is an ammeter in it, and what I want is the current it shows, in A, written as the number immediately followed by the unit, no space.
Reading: 9A
